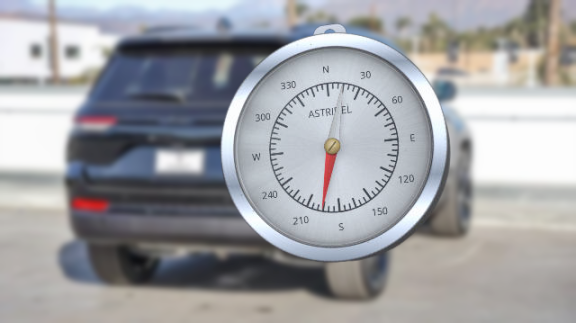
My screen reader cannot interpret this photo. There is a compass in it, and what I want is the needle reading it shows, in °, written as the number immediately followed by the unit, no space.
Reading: 195°
